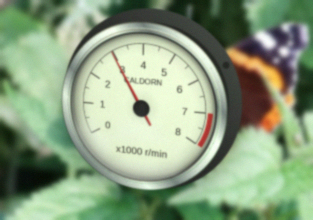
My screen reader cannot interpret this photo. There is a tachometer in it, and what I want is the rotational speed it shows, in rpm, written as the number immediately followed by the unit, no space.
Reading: 3000rpm
